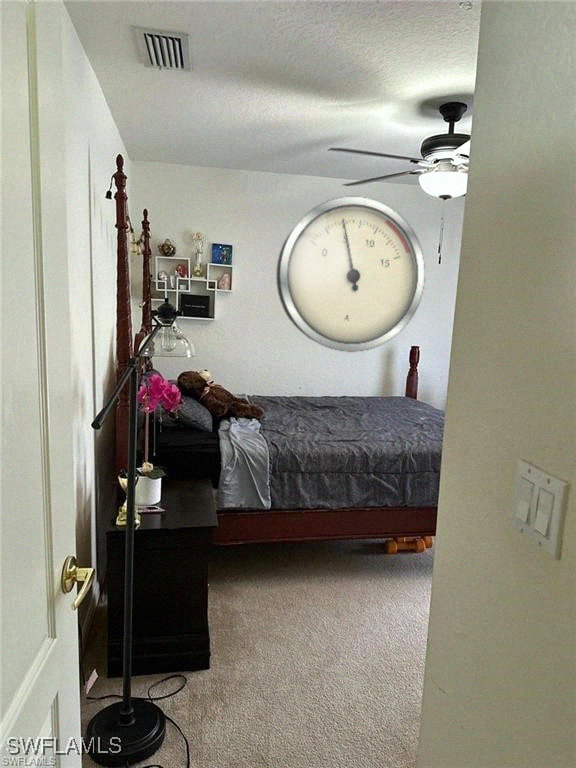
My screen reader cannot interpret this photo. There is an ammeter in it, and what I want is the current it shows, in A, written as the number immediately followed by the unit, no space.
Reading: 5A
